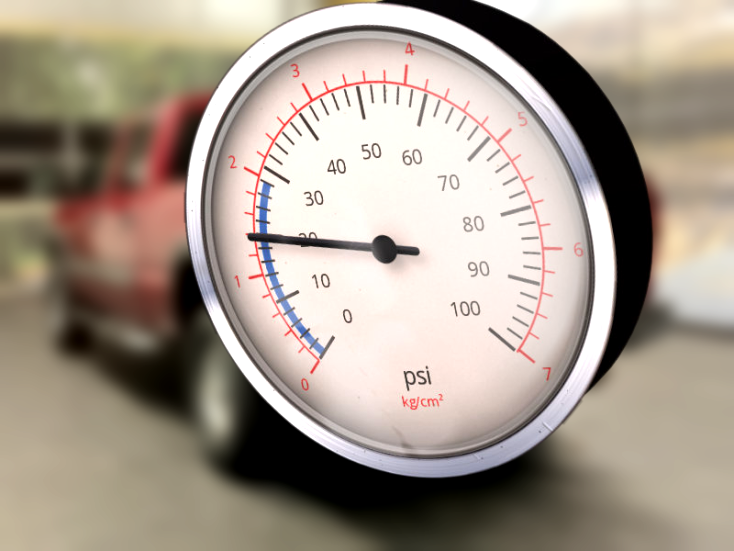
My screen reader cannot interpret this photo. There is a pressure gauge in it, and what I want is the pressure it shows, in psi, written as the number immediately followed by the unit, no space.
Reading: 20psi
